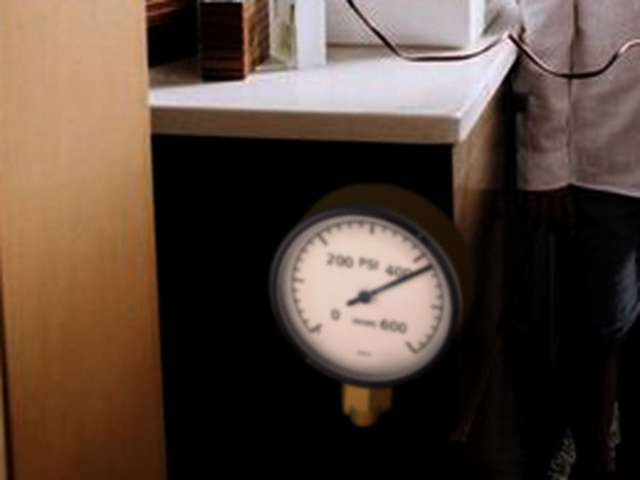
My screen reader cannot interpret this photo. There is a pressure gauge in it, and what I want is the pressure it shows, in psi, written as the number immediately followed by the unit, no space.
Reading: 420psi
